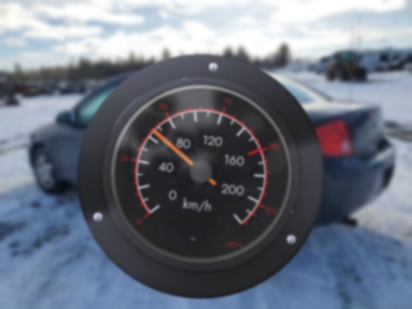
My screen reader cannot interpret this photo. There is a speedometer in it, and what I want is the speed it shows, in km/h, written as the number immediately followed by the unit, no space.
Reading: 65km/h
